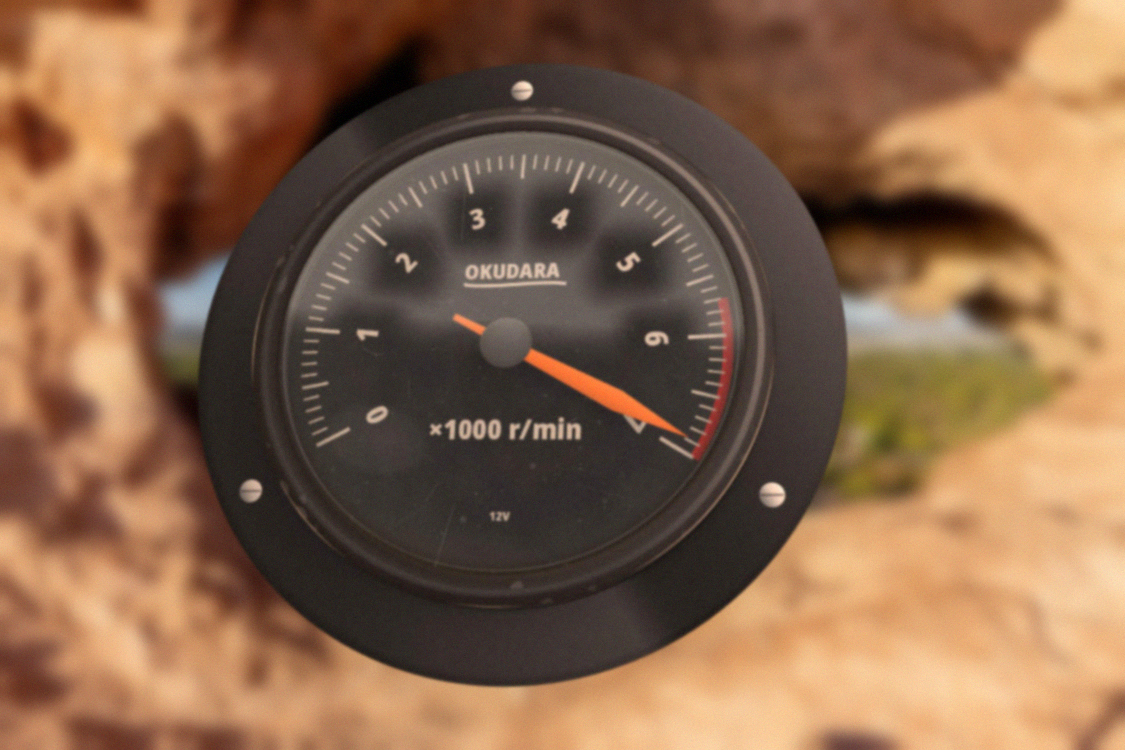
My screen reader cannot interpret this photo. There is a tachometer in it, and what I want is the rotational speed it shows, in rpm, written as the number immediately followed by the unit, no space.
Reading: 6900rpm
